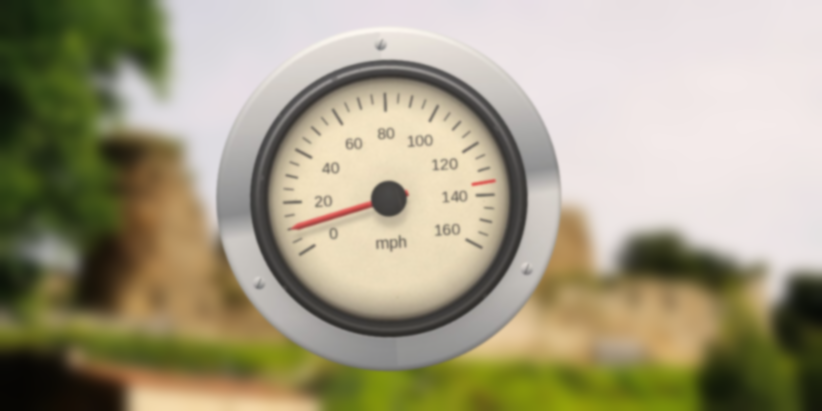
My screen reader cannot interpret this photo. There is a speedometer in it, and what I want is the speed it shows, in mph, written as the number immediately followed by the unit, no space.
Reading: 10mph
